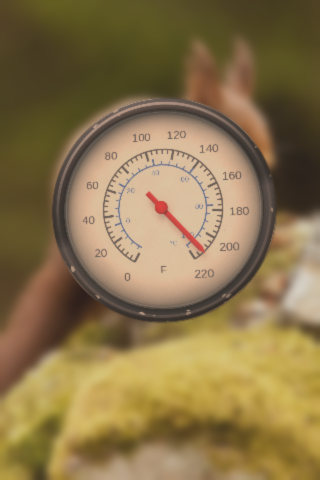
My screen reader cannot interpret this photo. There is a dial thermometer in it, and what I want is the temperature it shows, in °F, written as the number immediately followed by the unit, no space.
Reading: 212°F
